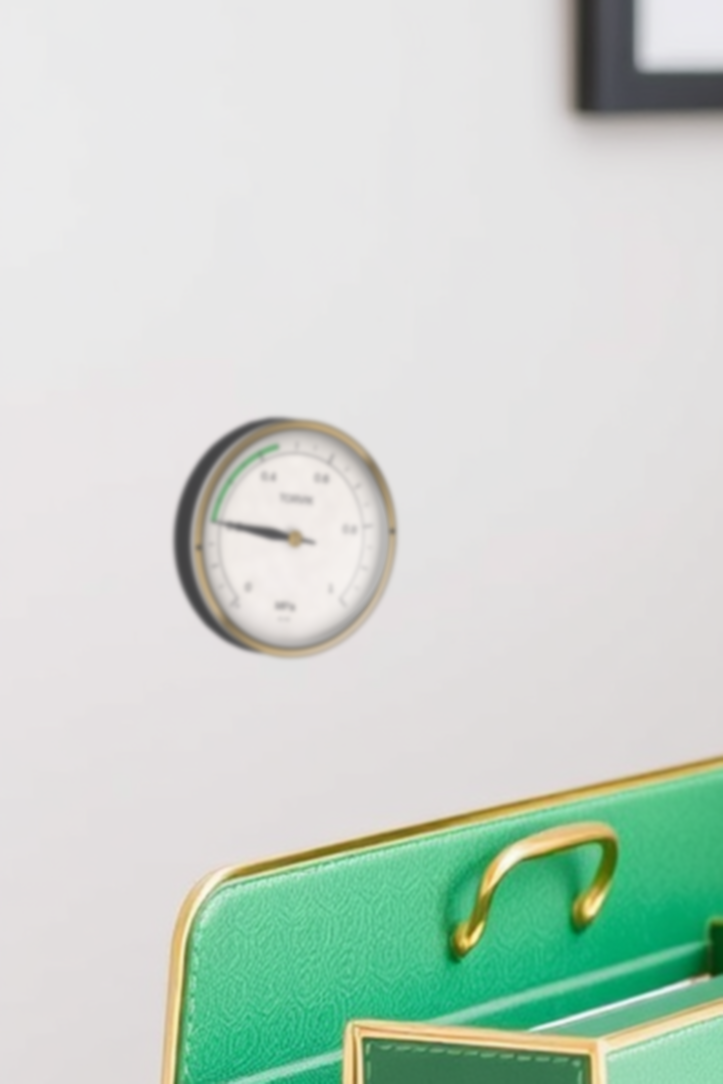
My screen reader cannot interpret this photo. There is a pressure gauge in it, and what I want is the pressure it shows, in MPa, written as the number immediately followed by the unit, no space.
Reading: 0.2MPa
